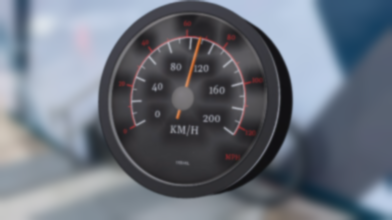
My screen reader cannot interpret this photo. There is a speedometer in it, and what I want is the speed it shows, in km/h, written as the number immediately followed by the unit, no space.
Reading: 110km/h
